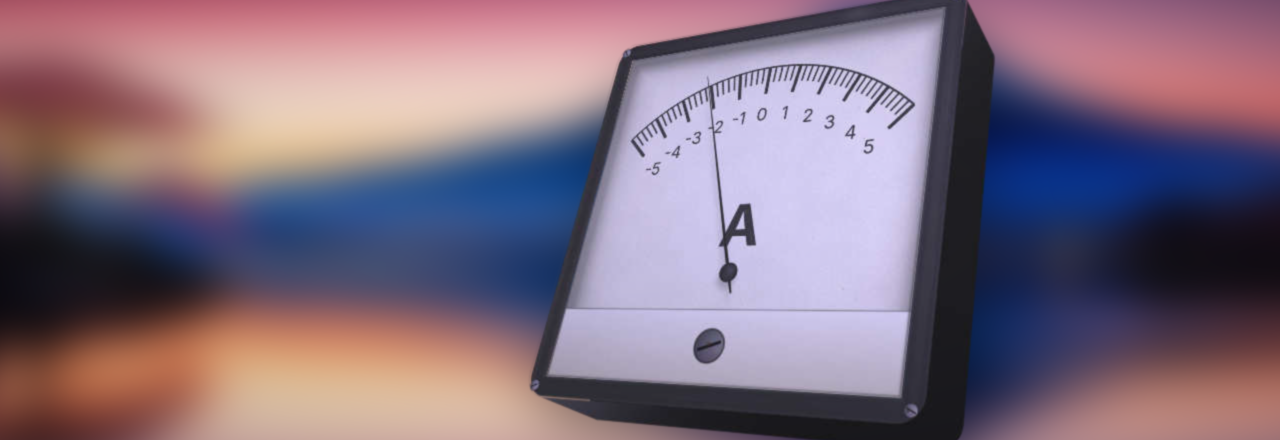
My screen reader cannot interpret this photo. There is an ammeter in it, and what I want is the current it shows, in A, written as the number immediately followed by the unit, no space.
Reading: -2A
